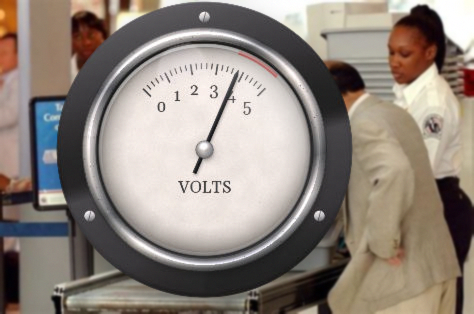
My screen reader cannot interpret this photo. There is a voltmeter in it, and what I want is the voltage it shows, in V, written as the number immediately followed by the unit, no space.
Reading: 3.8V
